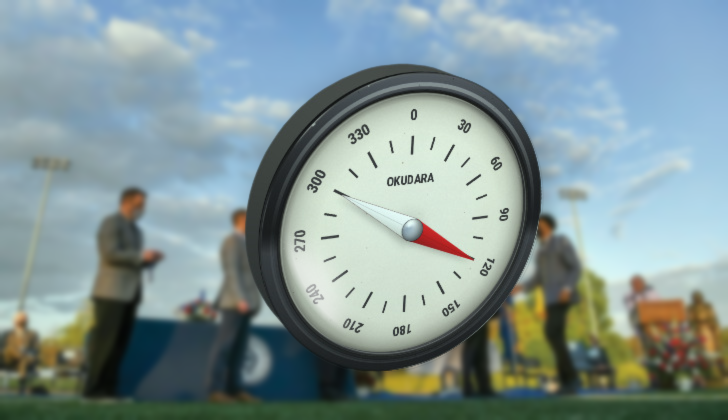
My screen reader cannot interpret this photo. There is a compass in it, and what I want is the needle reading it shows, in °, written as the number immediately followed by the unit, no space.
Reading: 120°
